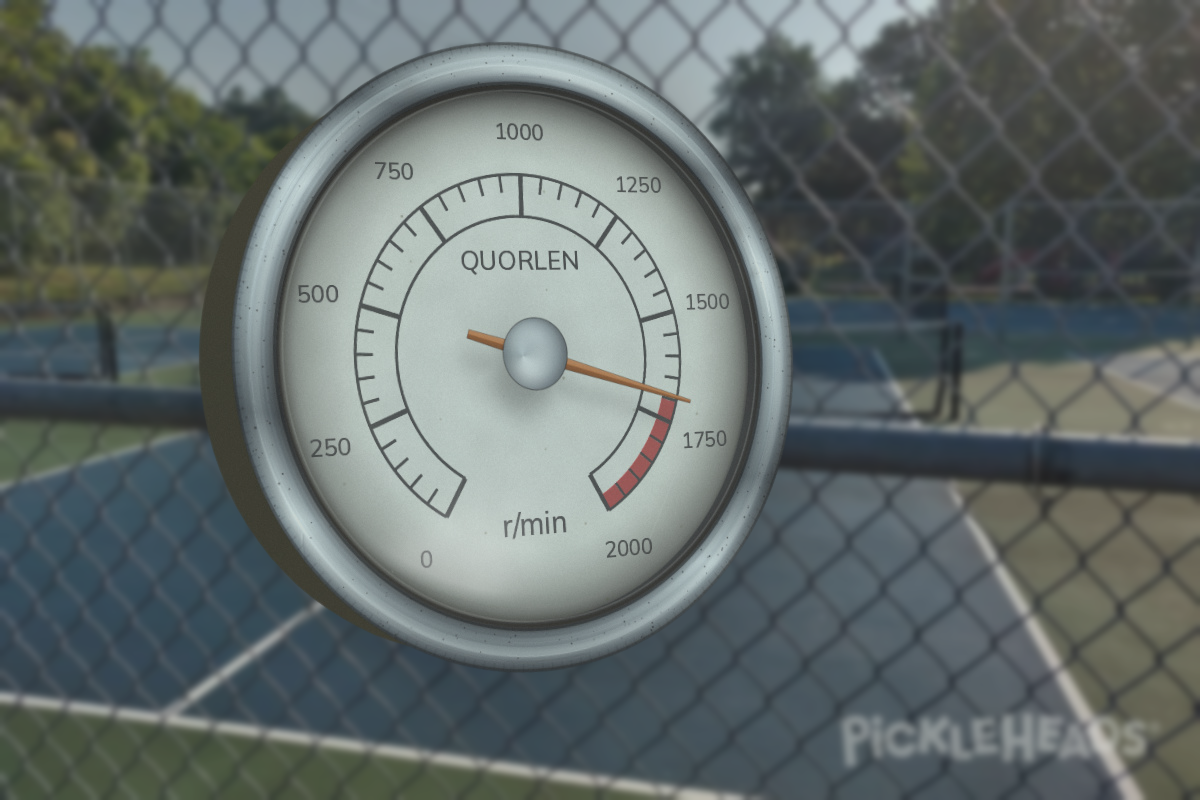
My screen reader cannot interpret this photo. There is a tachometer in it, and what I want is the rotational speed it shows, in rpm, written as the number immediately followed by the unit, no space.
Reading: 1700rpm
